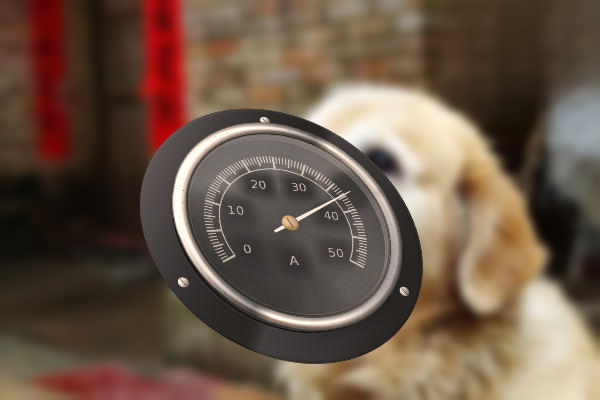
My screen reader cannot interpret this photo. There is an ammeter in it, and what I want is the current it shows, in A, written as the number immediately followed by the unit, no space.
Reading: 37.5A
